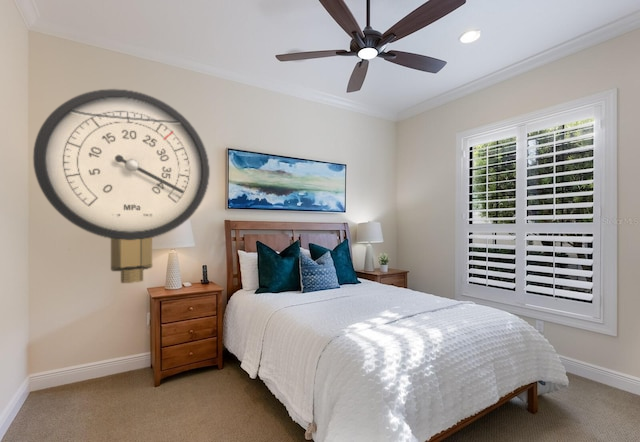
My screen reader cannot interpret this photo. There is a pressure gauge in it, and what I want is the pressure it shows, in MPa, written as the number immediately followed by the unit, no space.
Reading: 38MPa
